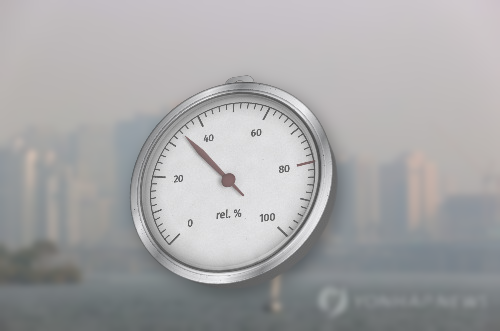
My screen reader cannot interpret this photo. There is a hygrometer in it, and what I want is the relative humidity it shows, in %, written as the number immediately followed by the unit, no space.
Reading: 34%
